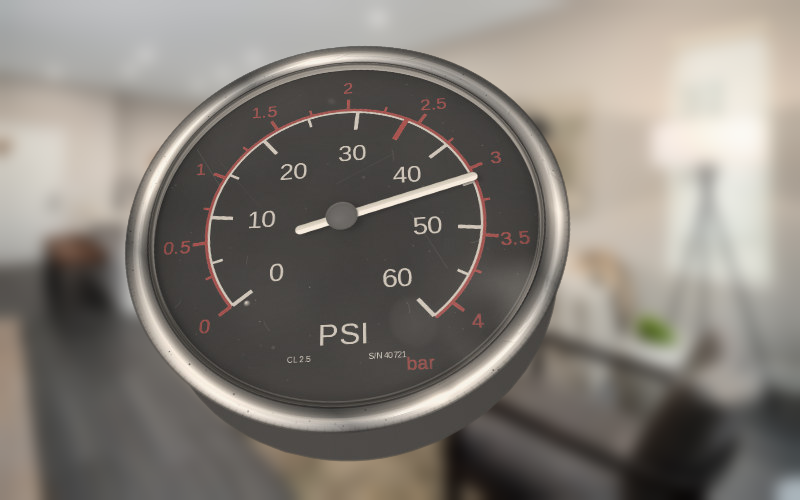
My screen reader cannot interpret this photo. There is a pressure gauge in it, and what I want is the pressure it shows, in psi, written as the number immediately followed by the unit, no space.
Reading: 45psi
